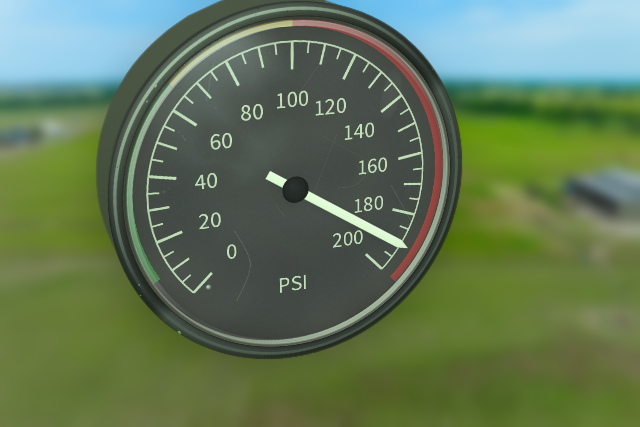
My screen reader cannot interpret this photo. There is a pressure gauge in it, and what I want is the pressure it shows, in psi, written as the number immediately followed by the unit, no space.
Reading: 190psi
